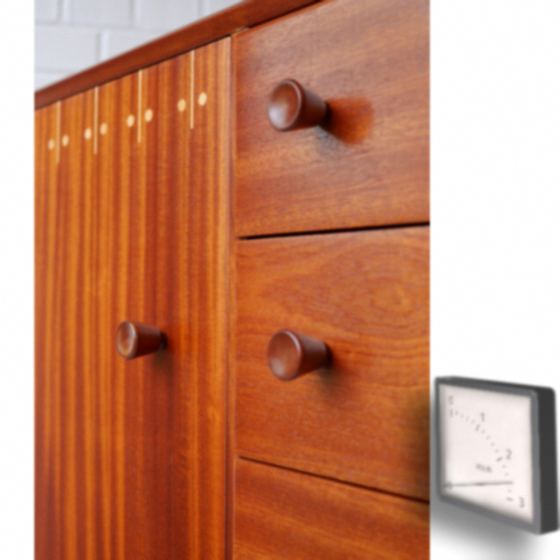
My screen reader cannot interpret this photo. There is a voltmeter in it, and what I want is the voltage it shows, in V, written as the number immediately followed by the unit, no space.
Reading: 2.6V
